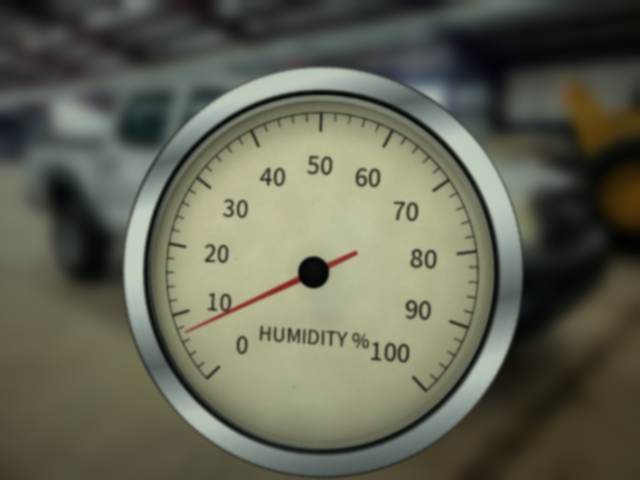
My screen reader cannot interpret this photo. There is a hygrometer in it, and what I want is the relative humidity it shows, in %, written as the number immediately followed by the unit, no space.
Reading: 7%
